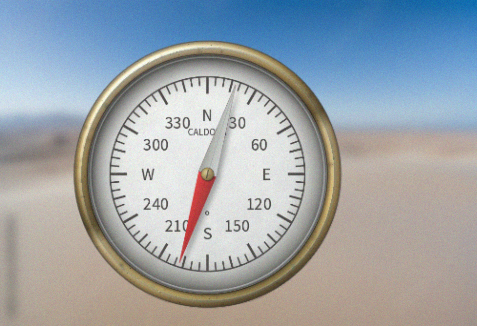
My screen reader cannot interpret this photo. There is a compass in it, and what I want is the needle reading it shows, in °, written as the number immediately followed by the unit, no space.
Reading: 197.5°
